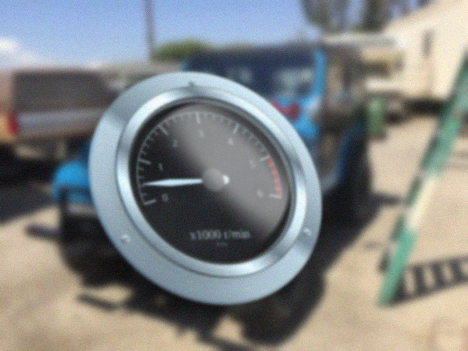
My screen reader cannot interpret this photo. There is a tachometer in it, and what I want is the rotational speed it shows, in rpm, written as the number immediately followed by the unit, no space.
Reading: 400rpm
